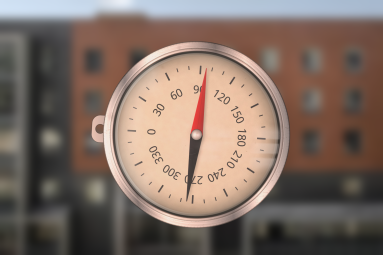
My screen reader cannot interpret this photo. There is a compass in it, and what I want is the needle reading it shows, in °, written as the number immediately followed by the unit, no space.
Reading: 95°
